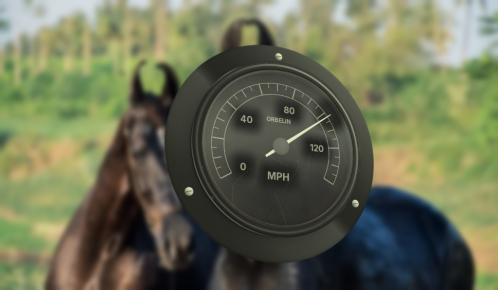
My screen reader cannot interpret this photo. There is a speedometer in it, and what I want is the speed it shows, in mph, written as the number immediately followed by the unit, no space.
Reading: 102.5mph
